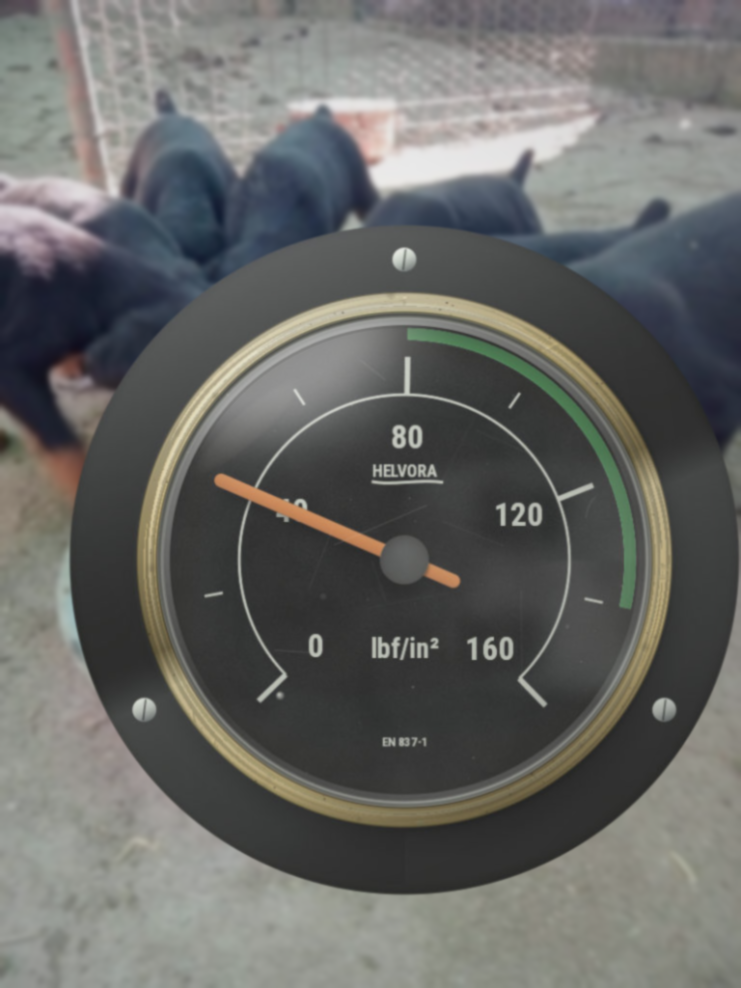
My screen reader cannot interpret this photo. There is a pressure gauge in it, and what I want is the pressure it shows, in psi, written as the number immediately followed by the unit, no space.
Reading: 40psi
